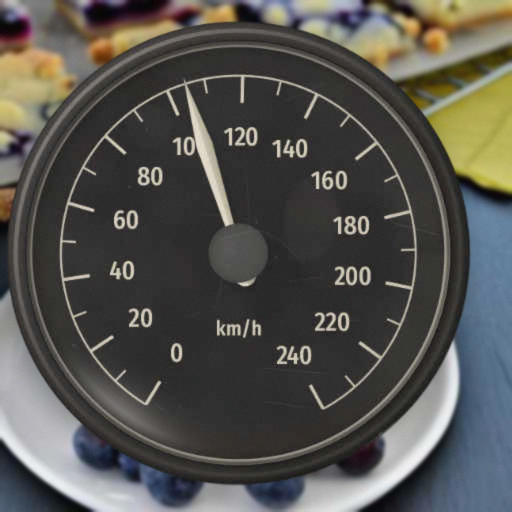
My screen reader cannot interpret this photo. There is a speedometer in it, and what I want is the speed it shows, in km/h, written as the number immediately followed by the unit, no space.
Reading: 105km/h
